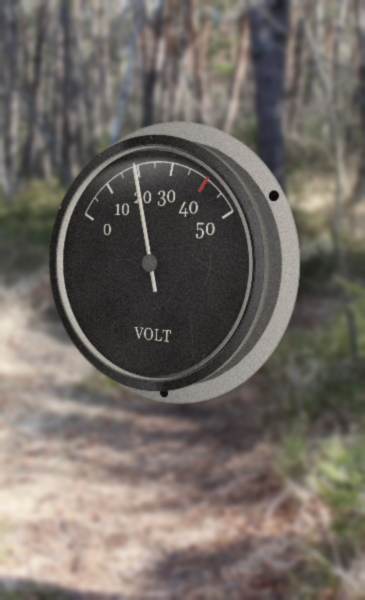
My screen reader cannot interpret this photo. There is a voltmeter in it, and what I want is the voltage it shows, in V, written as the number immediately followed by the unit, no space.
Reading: 20V
